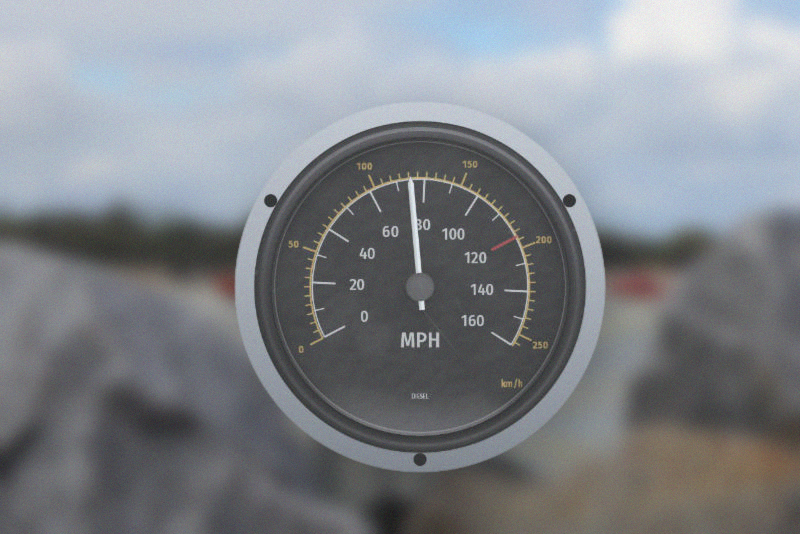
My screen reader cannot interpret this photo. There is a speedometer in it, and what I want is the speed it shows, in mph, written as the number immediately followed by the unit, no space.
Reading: 75mph
